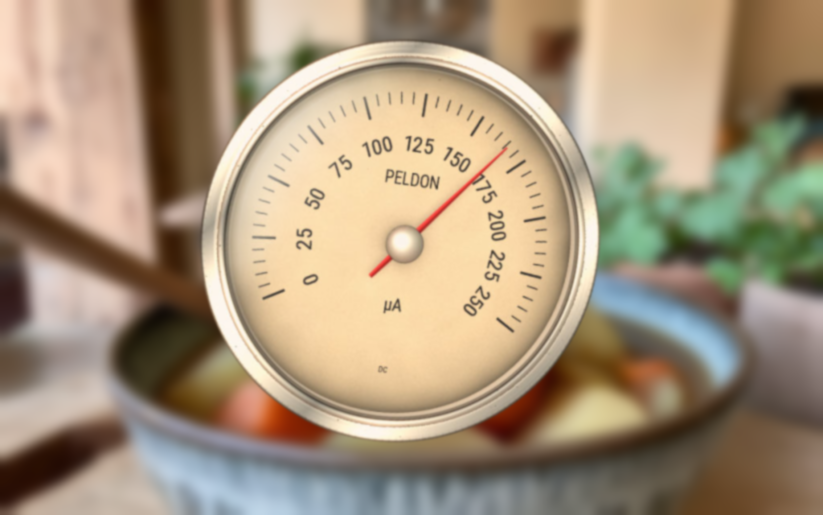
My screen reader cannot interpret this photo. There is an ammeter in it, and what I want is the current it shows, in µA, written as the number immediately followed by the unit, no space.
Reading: 165µA
